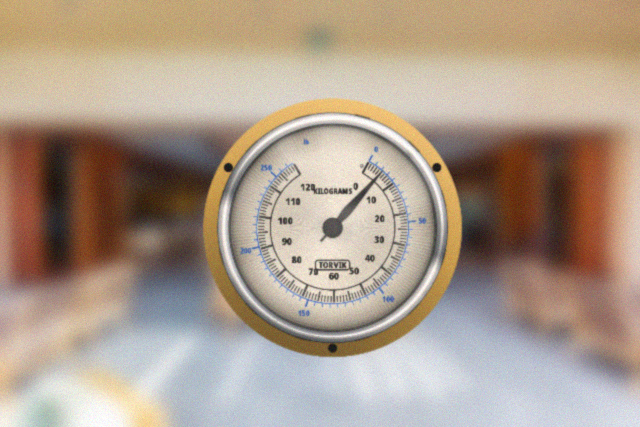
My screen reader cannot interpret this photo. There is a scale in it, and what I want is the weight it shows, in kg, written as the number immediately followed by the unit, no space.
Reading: 5kg
